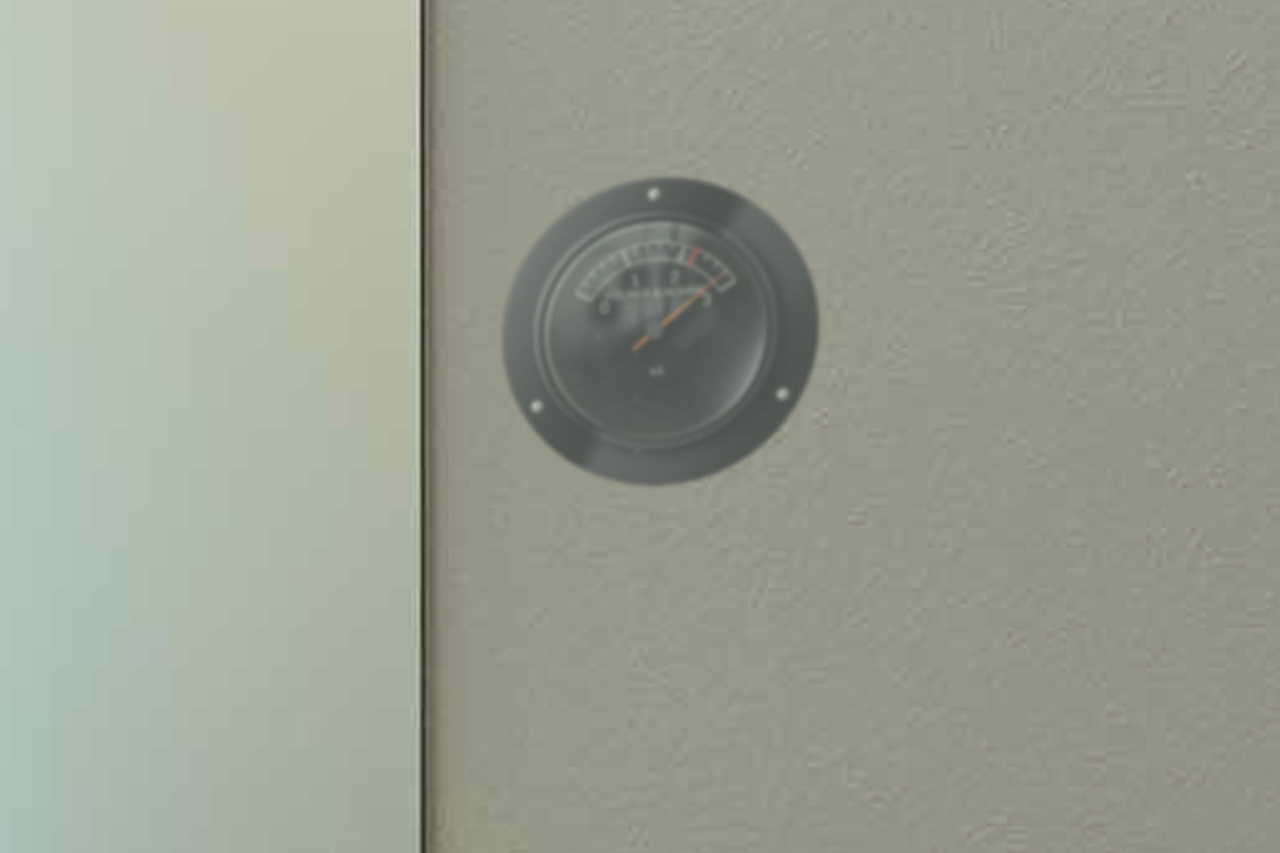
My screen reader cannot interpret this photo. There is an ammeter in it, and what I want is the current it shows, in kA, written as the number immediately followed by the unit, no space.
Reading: 2.8kA
